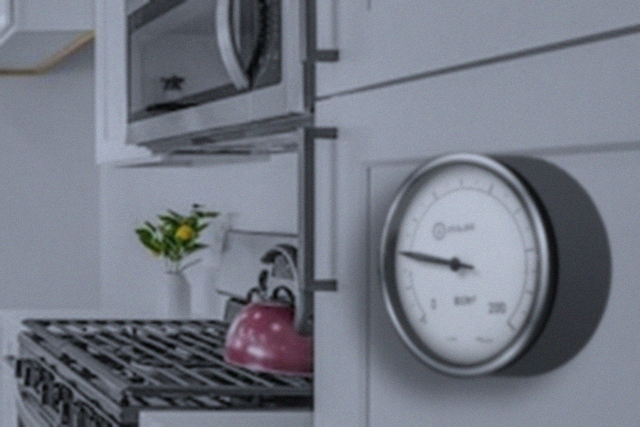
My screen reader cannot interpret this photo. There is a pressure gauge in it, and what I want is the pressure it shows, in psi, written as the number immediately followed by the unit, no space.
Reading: 40psi
